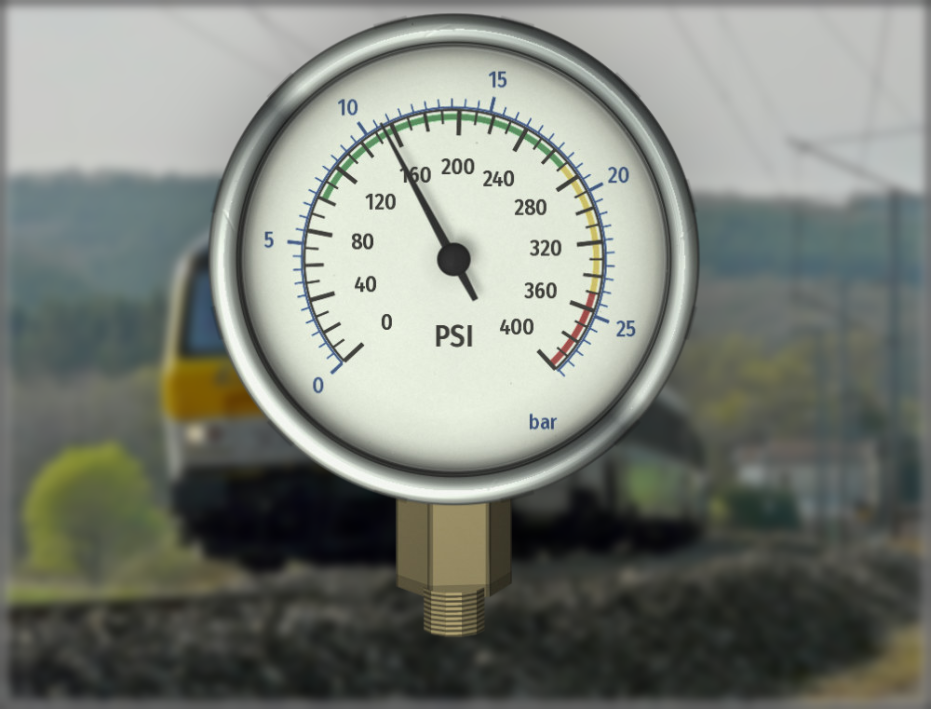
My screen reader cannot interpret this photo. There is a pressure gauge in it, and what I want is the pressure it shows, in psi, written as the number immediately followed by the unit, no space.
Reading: 155psi
